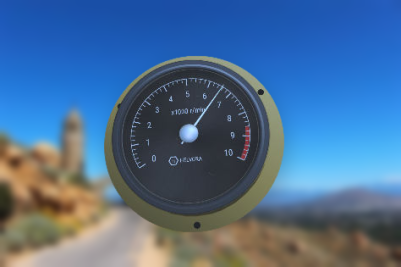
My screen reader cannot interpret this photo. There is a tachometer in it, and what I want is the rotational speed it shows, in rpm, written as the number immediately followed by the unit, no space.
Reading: 6600rpm
